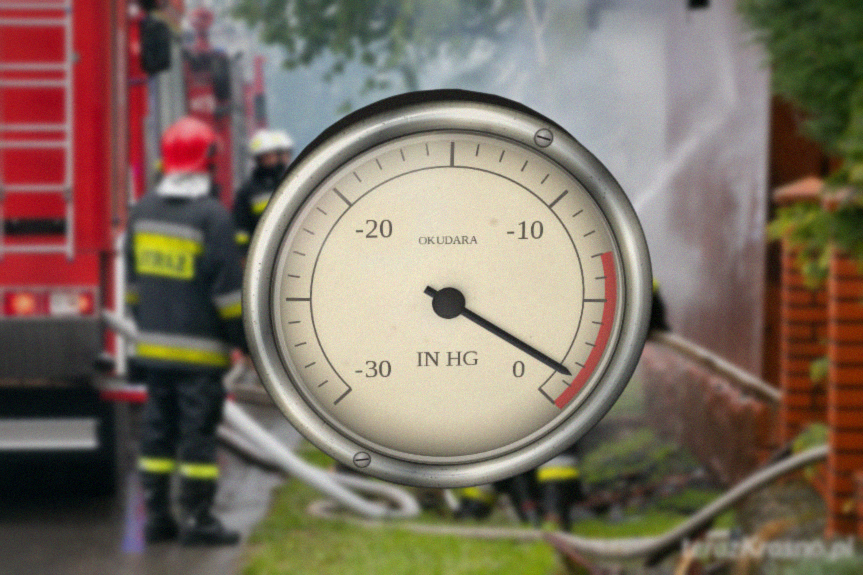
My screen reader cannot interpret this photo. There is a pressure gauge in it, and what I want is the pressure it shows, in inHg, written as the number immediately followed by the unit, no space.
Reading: -1.5inHg
